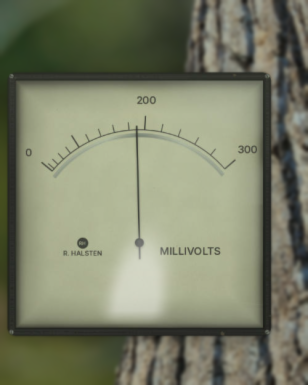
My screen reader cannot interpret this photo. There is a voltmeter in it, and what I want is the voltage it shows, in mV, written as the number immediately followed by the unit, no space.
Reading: 190mV
